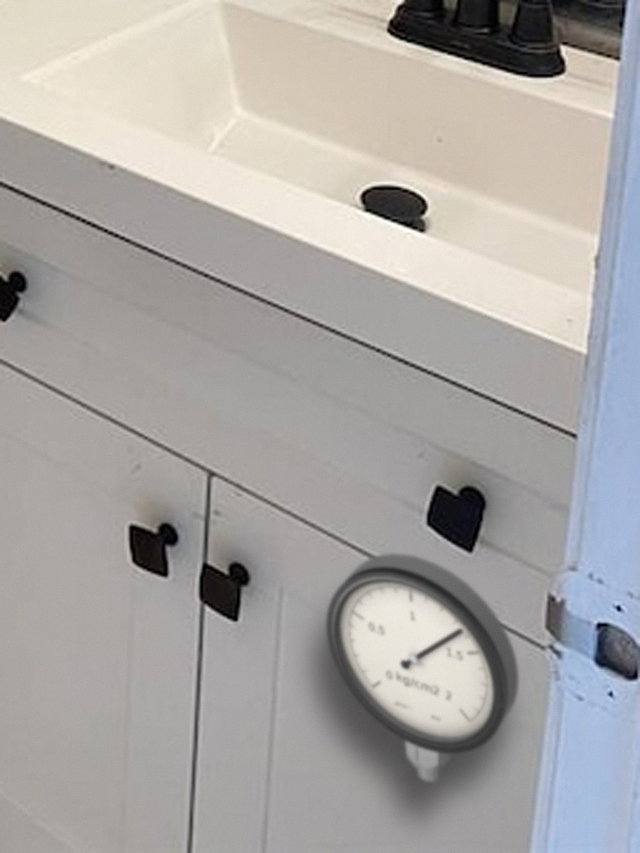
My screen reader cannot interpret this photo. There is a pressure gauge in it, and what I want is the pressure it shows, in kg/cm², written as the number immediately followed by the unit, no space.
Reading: 1.35kg/cm²
